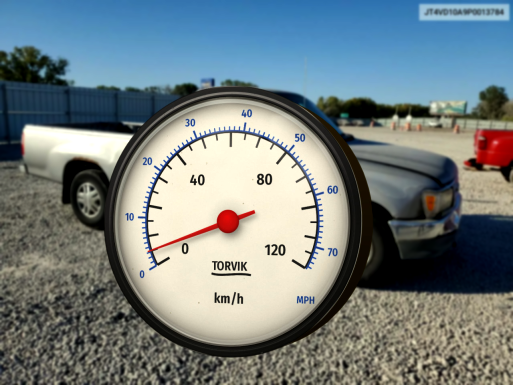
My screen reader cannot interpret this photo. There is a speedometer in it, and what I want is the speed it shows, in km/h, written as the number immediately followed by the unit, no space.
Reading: 5km/h
